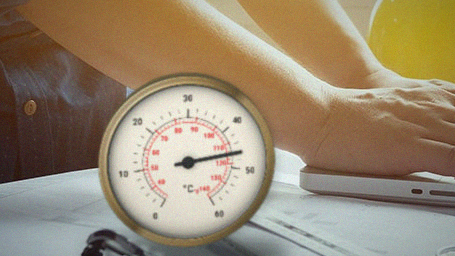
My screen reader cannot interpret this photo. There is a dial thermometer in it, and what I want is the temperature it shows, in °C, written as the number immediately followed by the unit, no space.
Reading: 46°C
